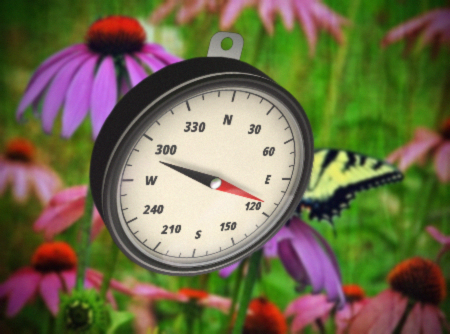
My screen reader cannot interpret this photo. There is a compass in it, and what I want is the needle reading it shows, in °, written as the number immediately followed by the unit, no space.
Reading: 110°
